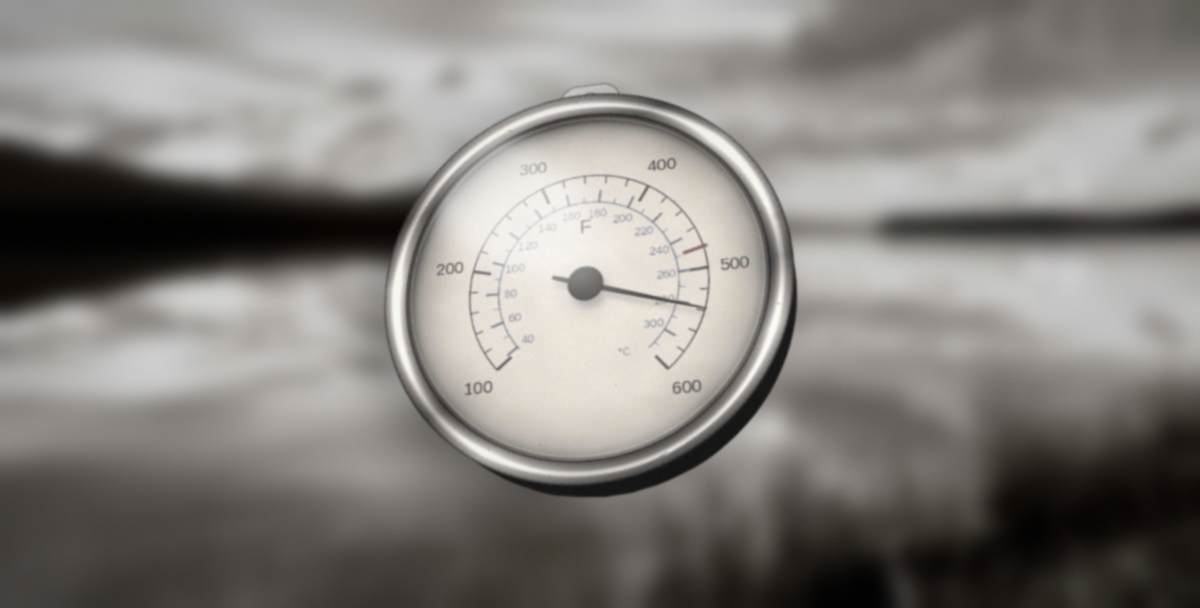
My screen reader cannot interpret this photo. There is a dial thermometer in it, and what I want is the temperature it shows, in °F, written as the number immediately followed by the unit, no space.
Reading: 540°F
